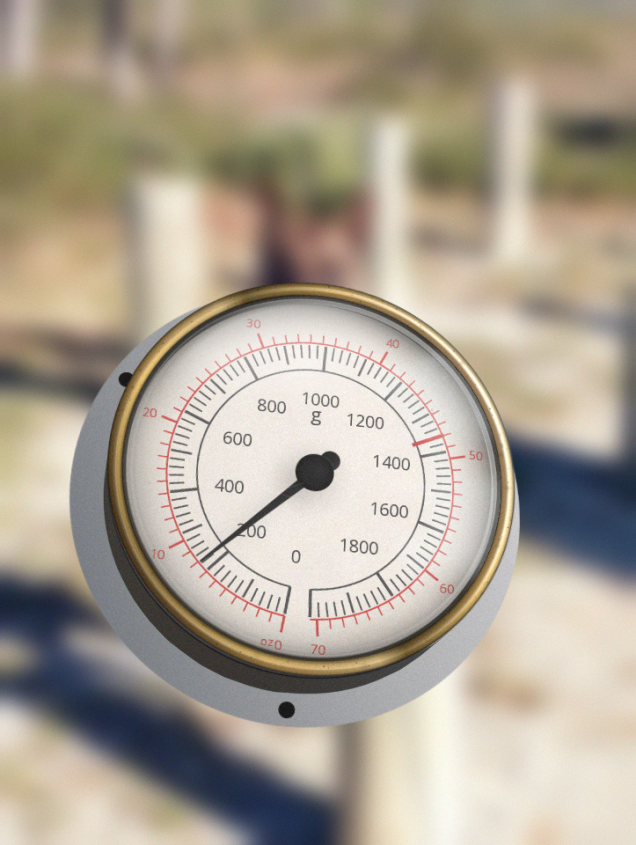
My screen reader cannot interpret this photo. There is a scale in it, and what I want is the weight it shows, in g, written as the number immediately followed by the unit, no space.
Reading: 220g
